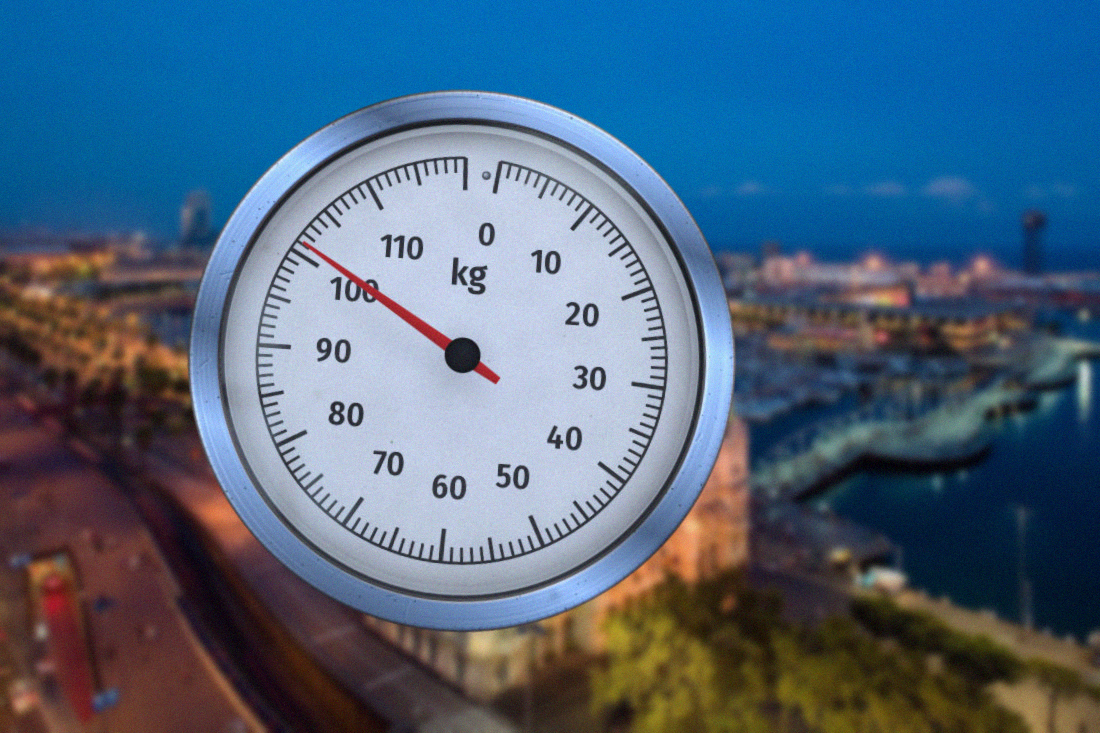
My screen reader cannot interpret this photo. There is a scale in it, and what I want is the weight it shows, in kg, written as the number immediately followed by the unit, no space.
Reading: 101kg
